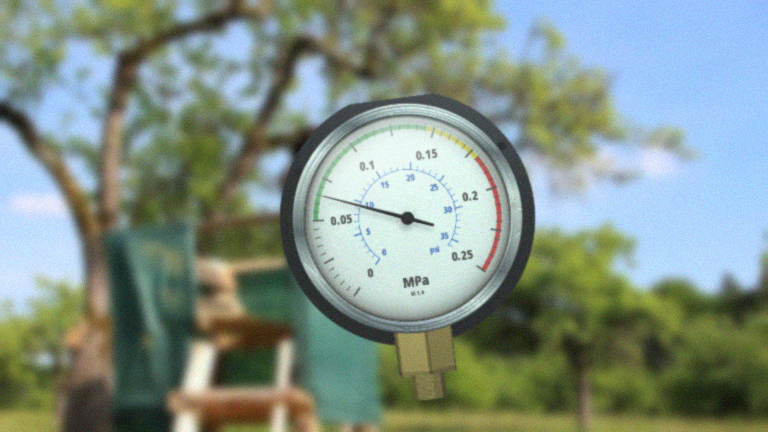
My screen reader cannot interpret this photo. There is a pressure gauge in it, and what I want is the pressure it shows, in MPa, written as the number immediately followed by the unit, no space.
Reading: 0.065MPa
